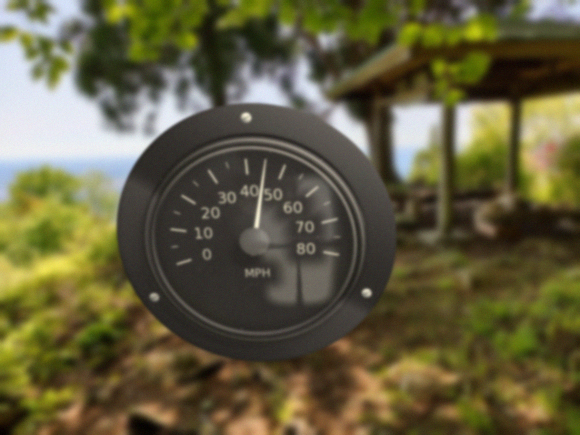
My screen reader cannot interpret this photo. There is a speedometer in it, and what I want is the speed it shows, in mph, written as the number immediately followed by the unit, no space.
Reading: 45mph
